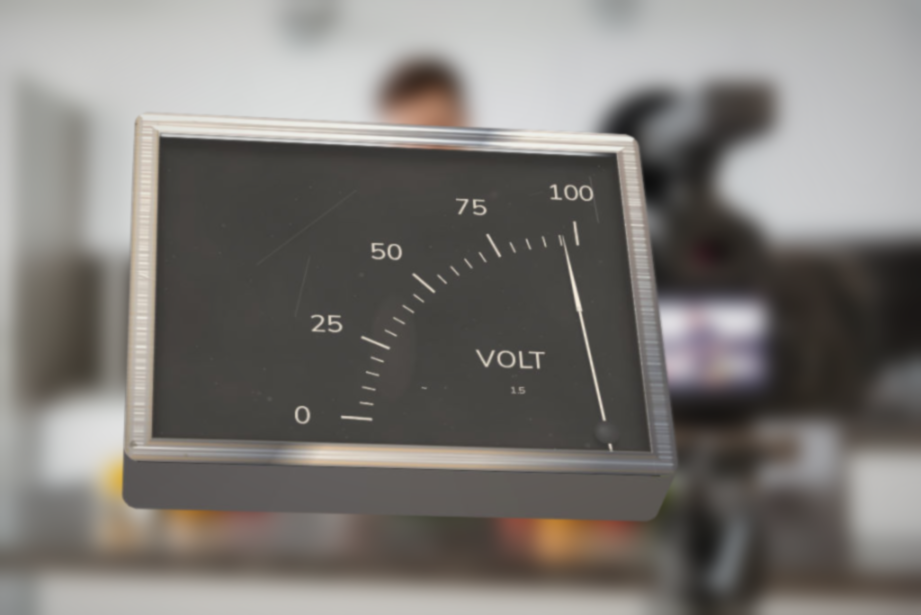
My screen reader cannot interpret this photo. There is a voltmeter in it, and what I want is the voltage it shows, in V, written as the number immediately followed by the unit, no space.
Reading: 95V
